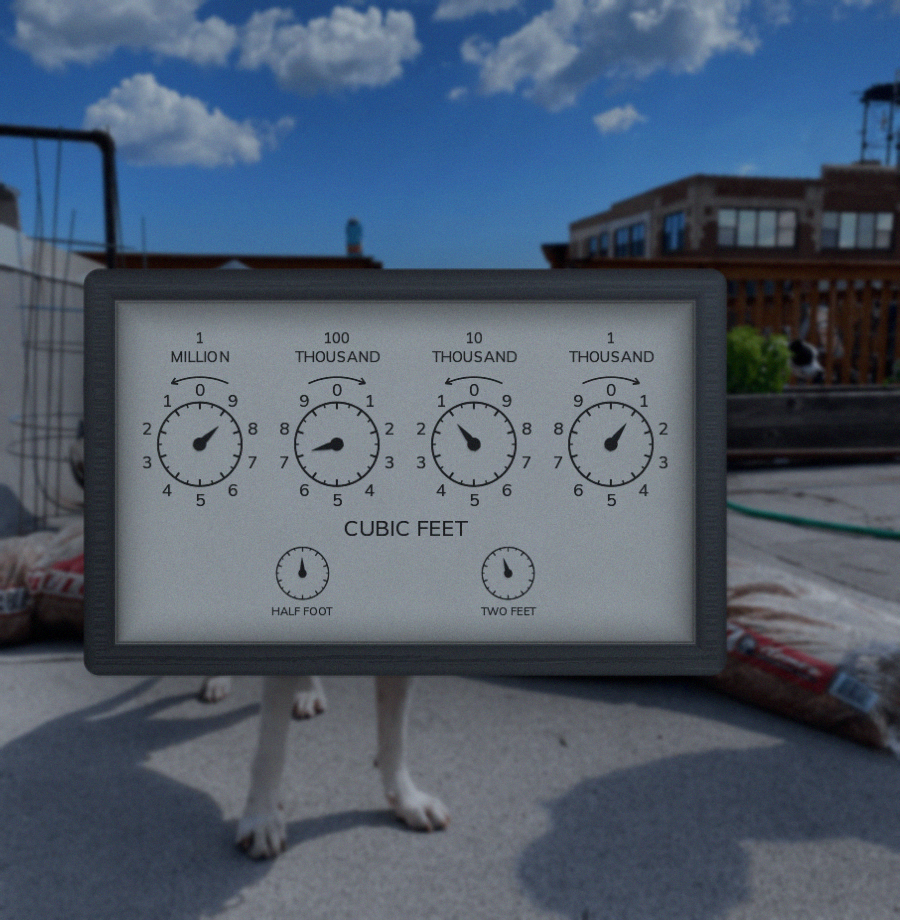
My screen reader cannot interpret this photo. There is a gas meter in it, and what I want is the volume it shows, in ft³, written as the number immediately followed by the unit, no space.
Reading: 871100ft³
